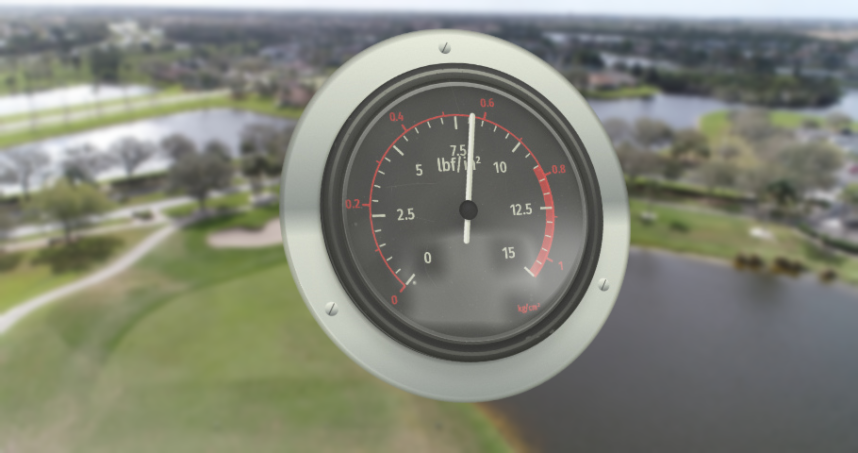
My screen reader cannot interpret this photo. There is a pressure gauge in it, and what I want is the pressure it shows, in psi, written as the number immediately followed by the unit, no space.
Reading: 8psi
